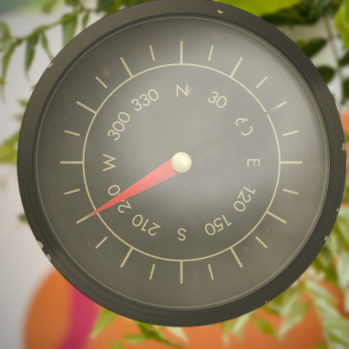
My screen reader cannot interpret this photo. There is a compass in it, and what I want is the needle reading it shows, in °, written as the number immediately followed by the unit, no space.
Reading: 240°
